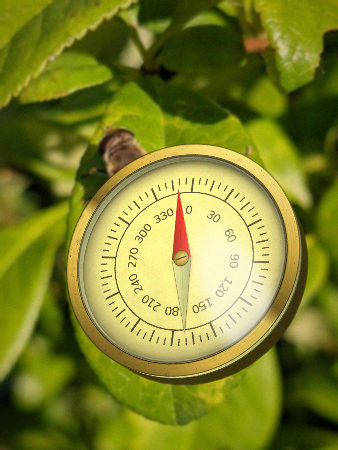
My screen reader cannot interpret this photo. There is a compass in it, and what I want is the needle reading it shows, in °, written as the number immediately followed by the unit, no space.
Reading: 350°
